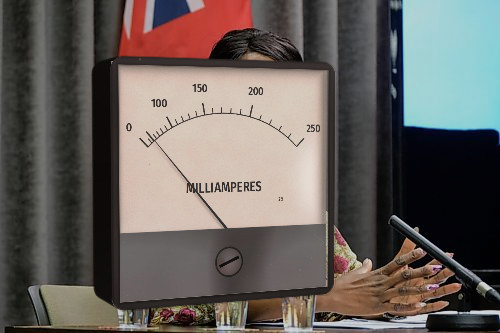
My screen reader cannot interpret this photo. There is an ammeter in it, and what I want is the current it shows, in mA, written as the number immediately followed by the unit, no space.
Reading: 50mA
